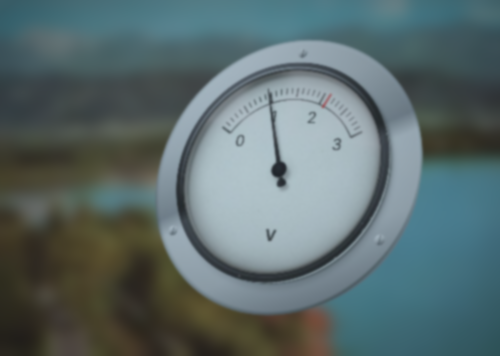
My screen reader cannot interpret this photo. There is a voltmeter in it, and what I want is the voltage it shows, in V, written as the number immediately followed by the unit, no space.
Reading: 1V
